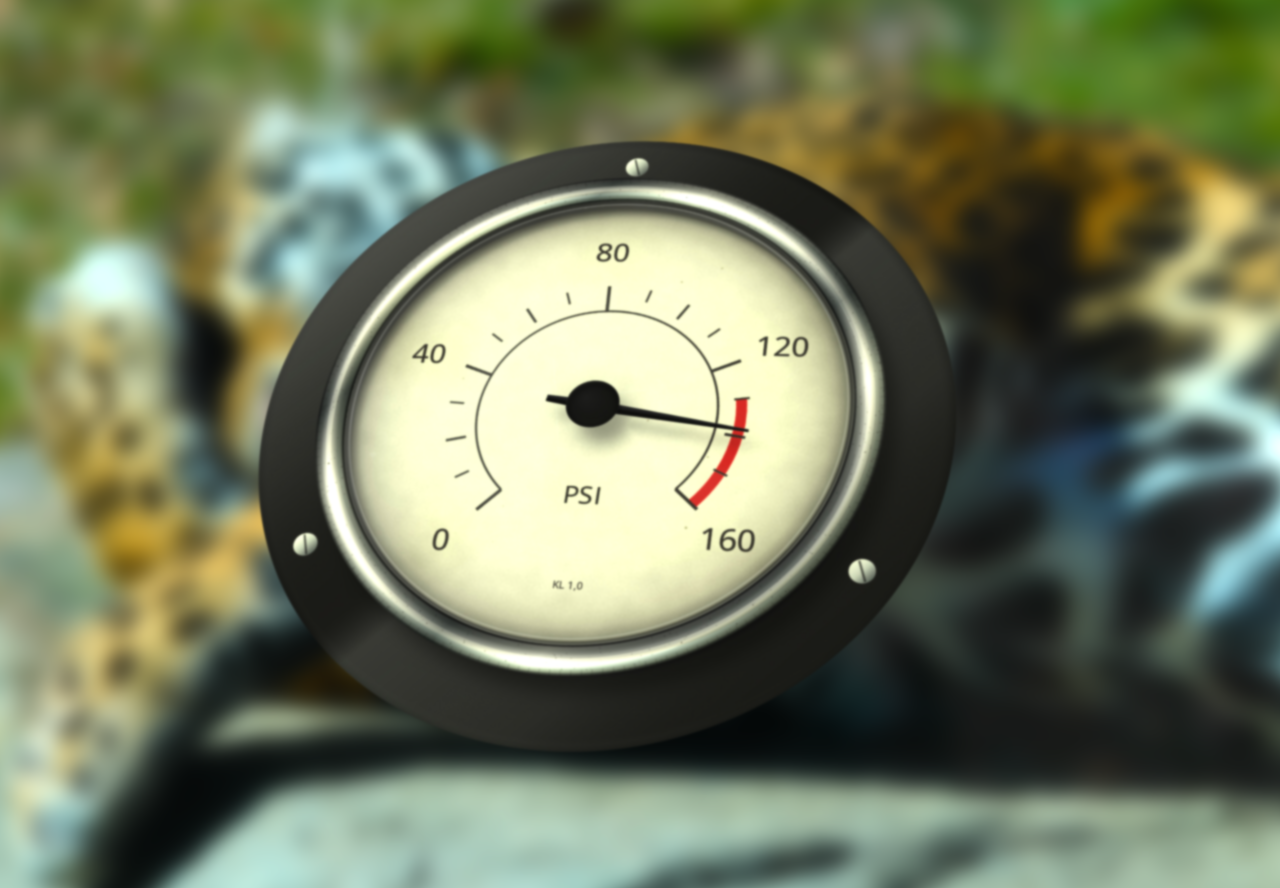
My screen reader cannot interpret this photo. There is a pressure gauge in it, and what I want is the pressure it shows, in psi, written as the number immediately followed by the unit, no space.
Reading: 140psi
